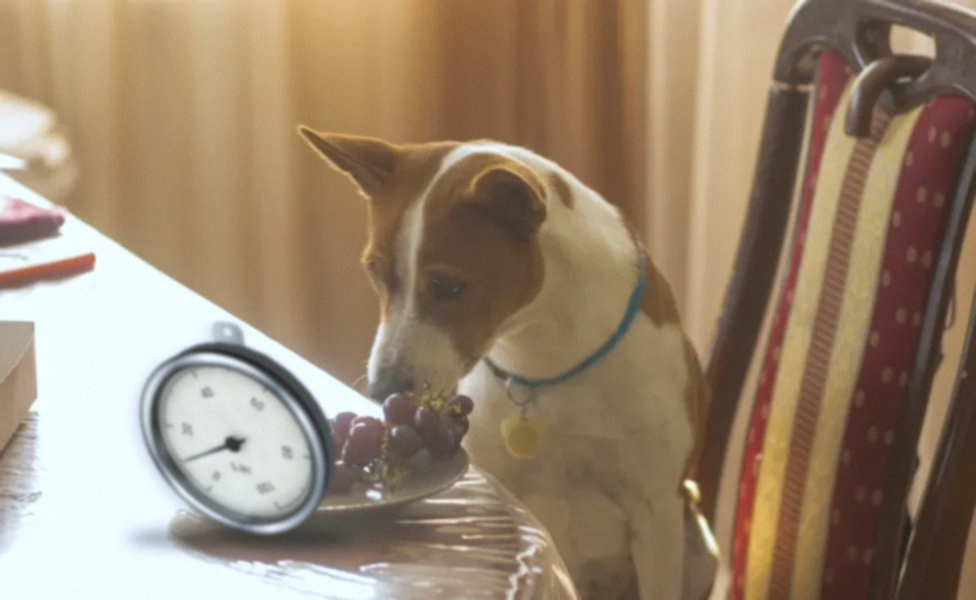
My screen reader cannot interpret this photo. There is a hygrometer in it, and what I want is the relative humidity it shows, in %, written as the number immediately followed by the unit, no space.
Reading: 10%
